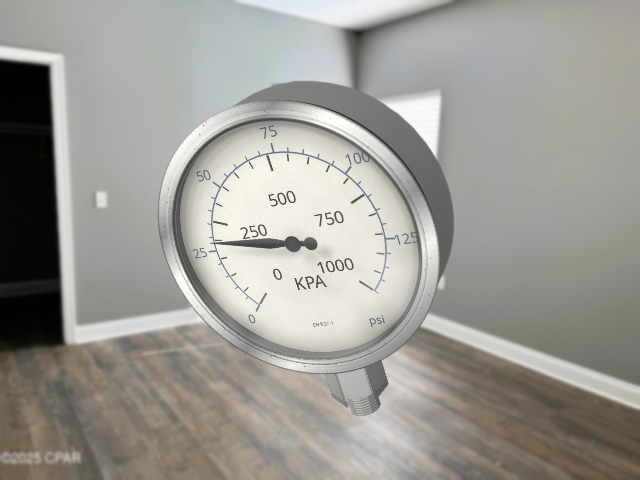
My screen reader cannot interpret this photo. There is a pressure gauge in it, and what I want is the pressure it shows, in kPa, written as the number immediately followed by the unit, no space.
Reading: 200kPa
